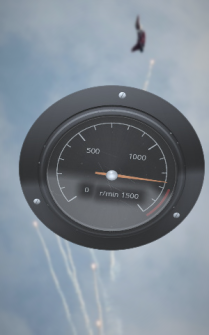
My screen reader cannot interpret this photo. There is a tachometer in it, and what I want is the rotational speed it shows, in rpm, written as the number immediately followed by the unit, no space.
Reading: 1250rpm
